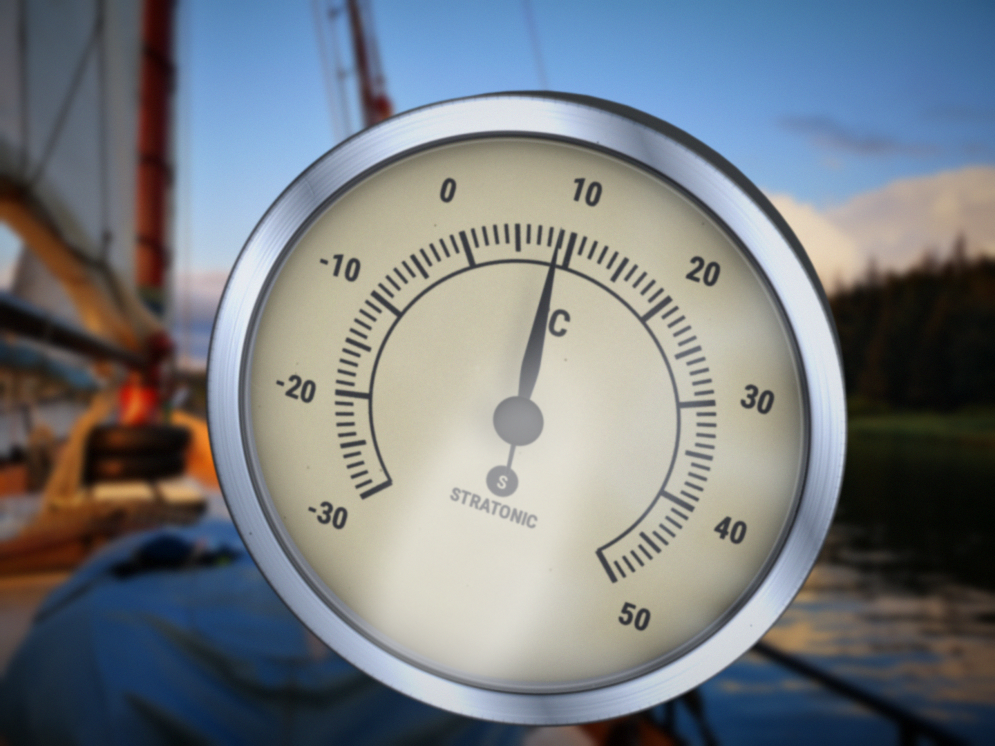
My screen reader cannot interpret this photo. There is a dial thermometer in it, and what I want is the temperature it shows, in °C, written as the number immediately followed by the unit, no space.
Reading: 9°C
